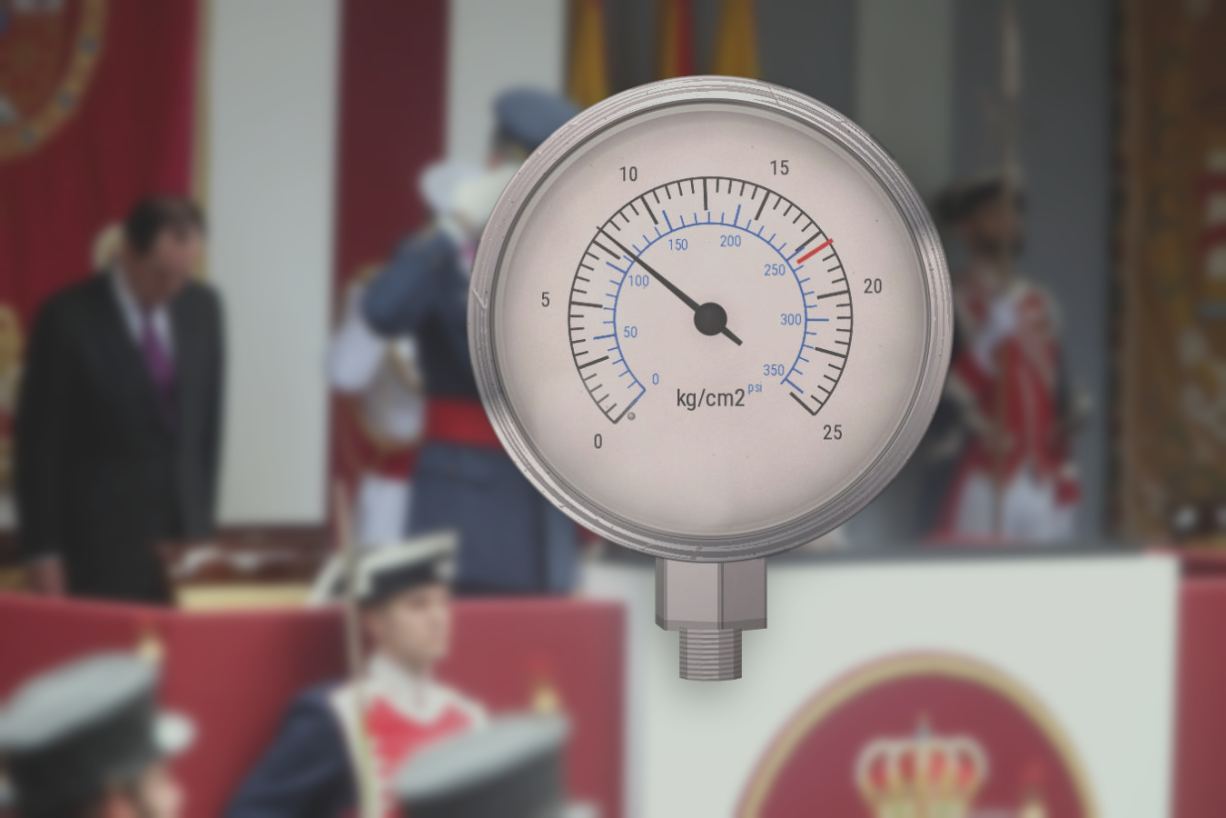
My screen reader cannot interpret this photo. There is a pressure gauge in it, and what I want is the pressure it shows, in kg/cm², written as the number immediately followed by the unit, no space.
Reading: 8kg/cm²
